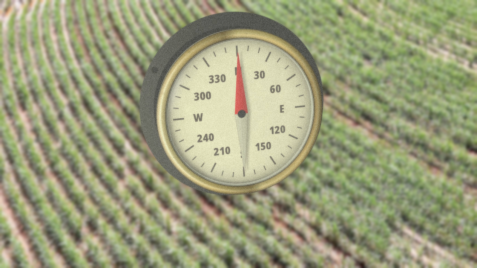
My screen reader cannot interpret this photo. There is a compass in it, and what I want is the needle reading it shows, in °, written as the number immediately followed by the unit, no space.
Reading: 0°
